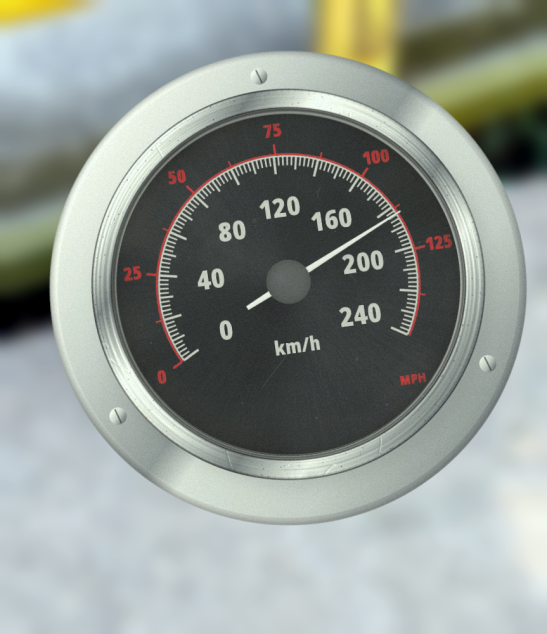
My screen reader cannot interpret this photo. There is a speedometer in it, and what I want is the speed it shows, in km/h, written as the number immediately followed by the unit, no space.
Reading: 184km/h
